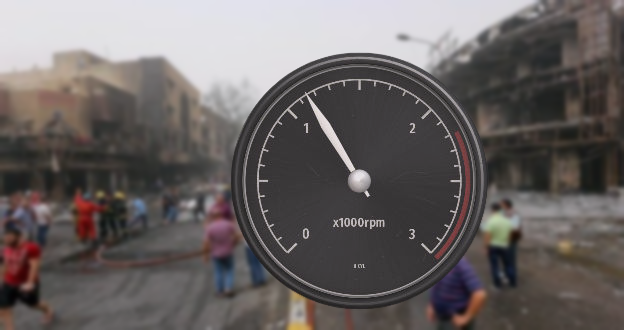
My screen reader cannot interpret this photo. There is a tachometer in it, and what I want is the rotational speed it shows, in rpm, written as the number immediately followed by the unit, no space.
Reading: 1150rpm
